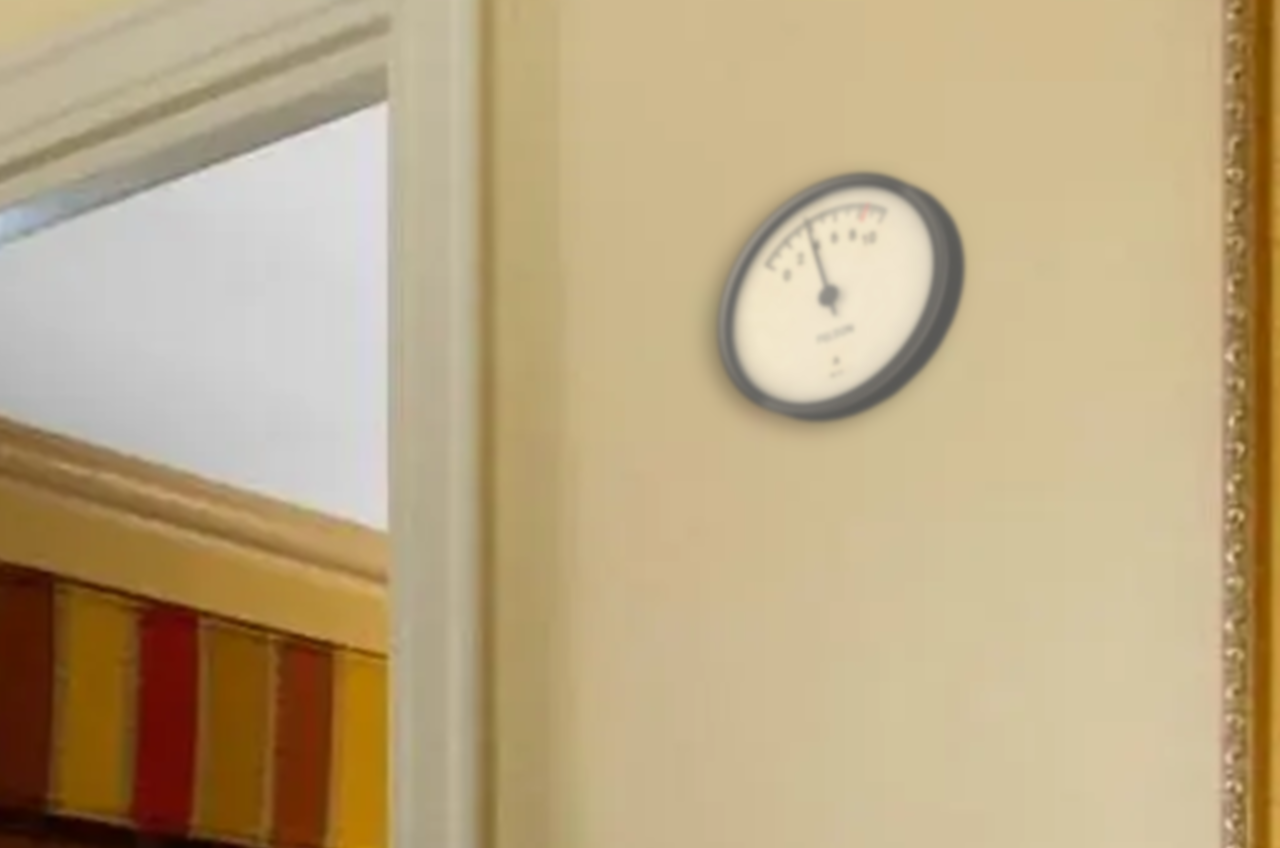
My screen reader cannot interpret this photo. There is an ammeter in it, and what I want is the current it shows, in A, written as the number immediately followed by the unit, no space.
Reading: 4A
